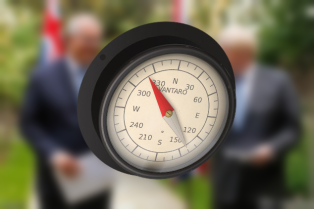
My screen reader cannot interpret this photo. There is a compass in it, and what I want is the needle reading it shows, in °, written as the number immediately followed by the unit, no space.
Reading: 320°
